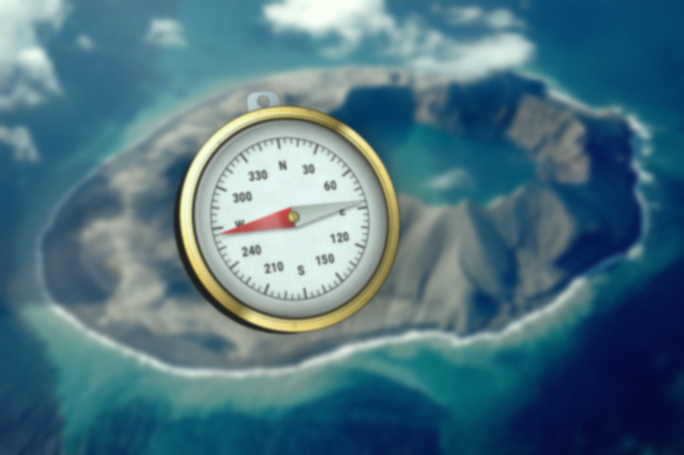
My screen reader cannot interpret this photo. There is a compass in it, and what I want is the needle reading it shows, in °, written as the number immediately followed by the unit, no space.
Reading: 265°
